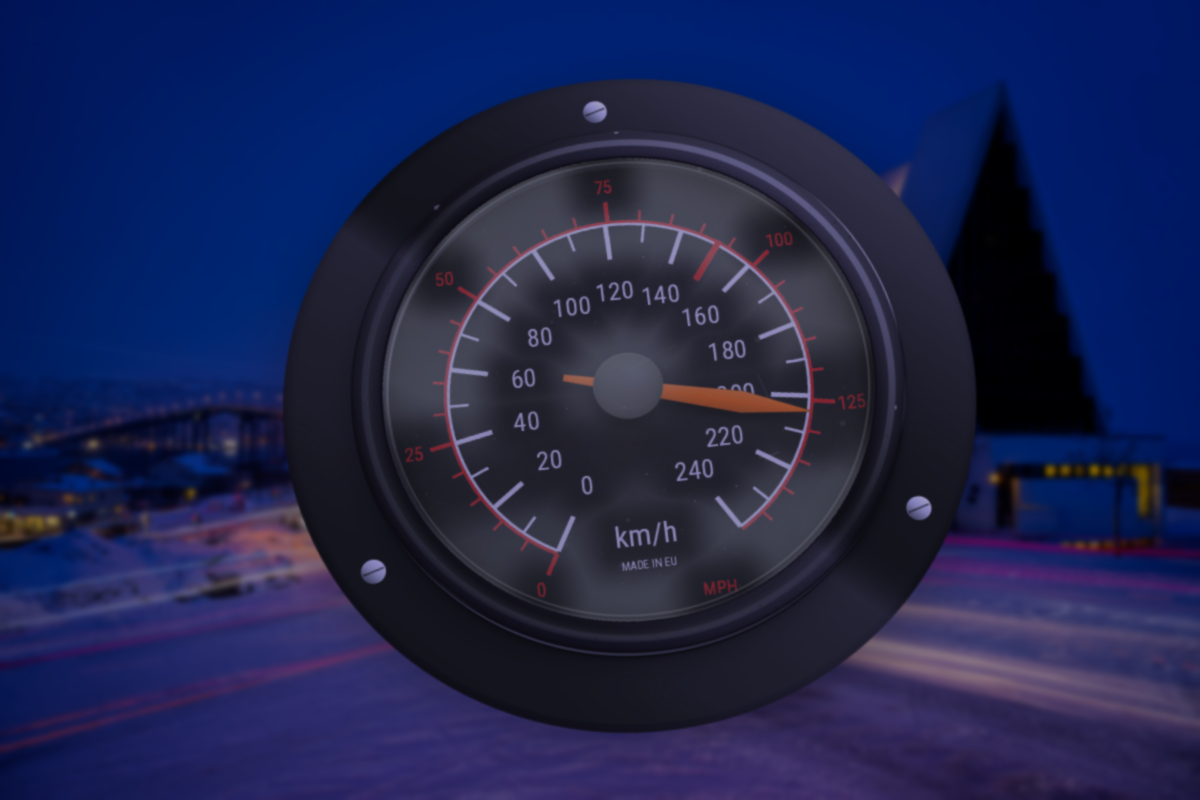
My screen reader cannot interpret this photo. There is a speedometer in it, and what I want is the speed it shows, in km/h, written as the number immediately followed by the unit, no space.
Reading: 205km/h
